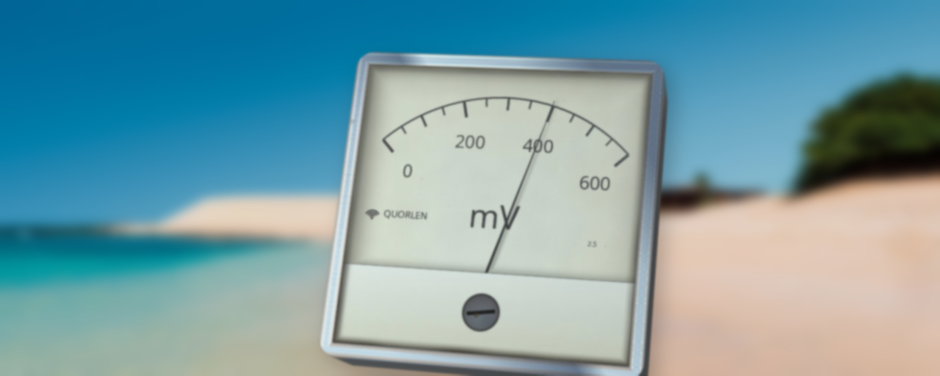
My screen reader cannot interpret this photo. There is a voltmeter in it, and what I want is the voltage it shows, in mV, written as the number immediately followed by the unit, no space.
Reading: 400mV
